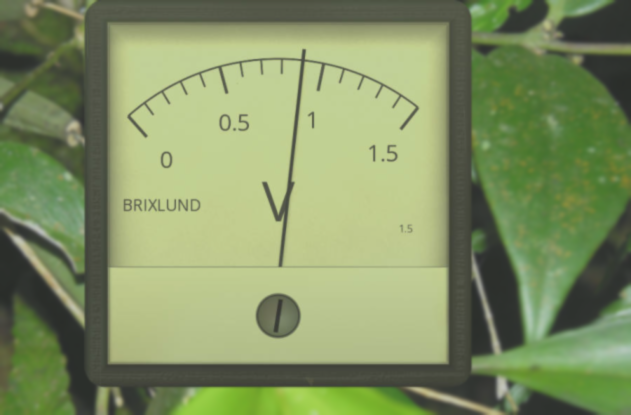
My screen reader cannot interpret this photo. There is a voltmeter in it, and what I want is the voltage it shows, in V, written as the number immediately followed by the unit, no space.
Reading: 0.9V
